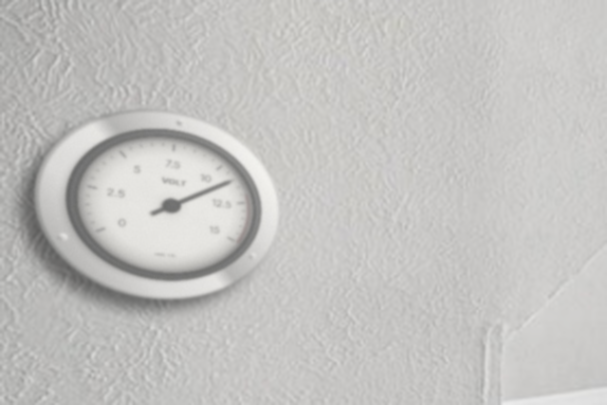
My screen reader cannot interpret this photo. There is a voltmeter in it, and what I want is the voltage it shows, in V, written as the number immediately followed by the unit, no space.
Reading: 11V
